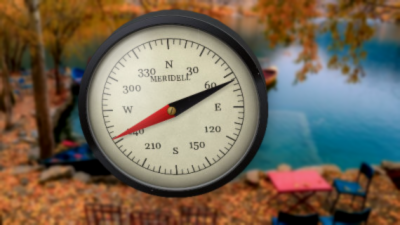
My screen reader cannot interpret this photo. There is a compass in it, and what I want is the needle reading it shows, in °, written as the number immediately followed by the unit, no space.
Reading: 245°
